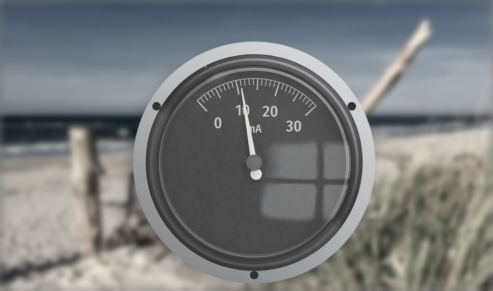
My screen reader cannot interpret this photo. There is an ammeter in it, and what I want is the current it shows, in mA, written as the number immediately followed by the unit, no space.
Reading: 11mA
